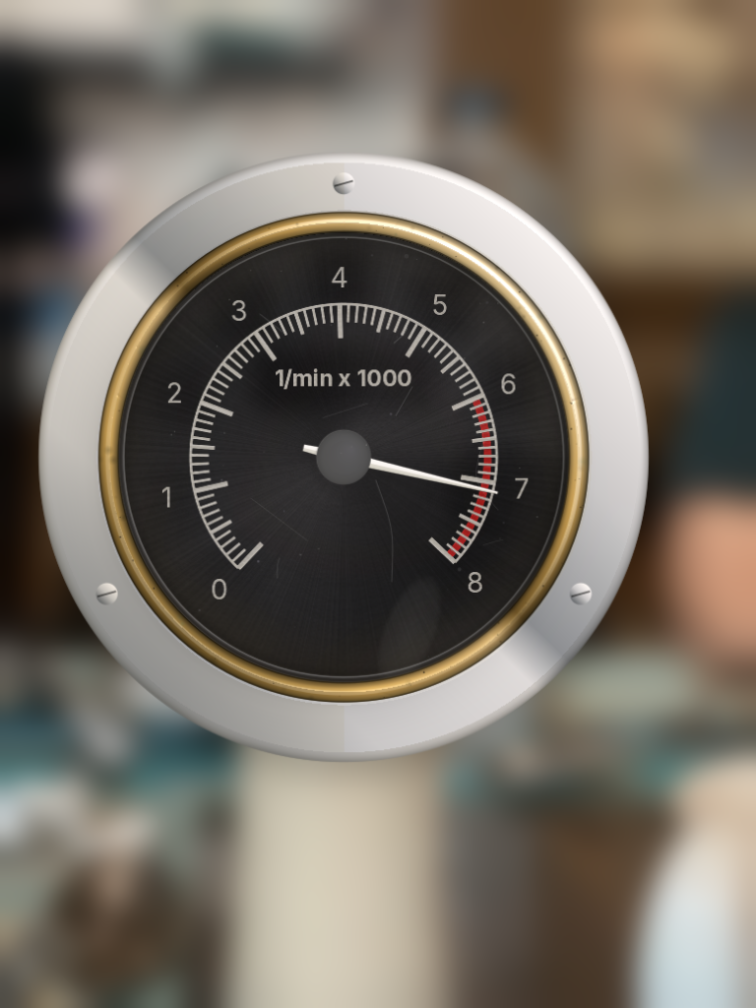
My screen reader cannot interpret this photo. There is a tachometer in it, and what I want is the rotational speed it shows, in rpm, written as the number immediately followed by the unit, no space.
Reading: 7100rpm
